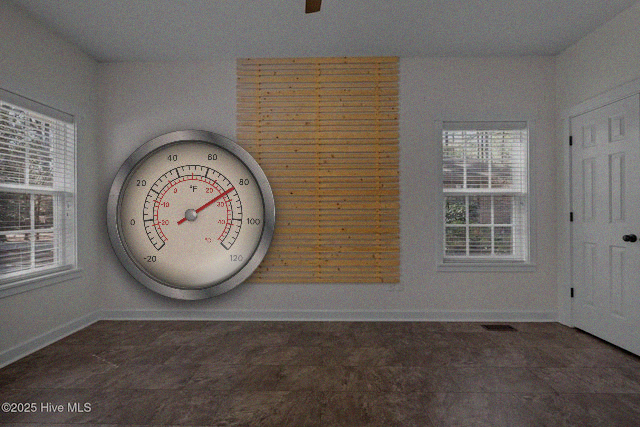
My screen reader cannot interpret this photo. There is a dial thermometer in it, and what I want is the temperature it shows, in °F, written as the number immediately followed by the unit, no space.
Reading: 80°F
